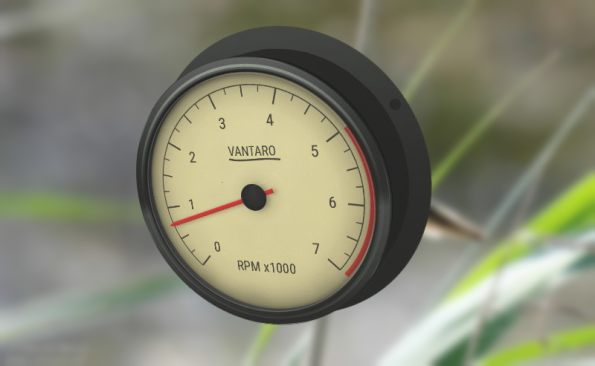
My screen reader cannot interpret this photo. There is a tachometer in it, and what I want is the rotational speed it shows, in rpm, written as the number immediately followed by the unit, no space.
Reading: 750rpm
